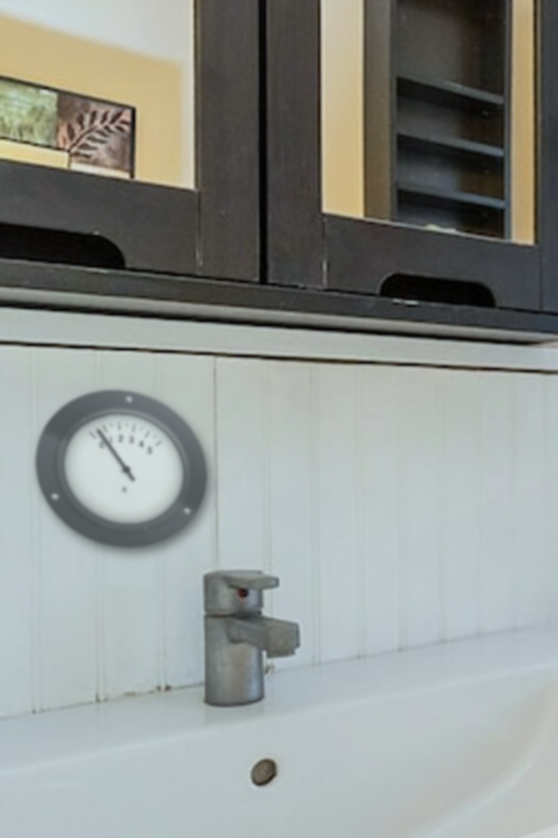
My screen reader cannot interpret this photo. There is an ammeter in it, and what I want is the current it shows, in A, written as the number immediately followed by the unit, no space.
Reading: 0.5A
